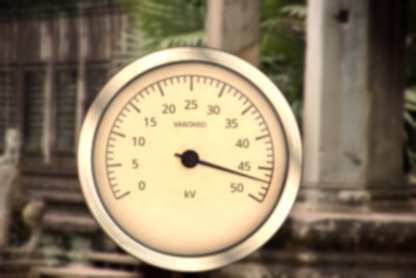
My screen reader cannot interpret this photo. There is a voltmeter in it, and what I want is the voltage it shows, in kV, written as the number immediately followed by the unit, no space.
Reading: 47kV
